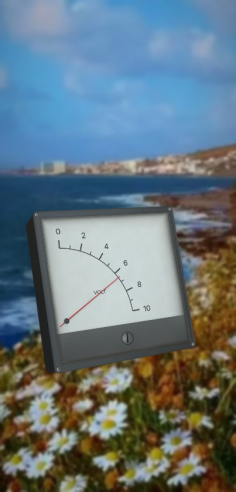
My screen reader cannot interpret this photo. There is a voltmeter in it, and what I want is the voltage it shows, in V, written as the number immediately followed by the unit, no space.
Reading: 6.5V
